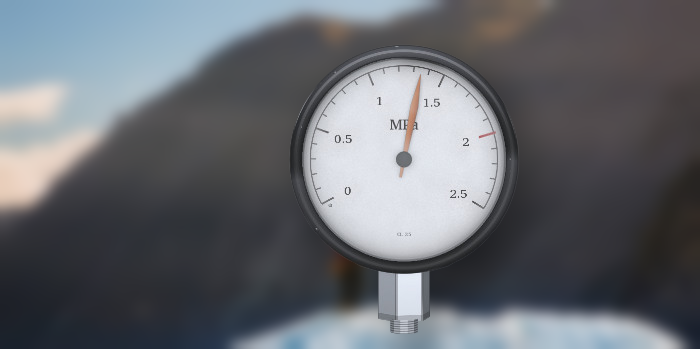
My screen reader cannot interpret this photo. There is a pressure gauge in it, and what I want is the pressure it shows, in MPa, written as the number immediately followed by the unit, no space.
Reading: 1.35MPa
